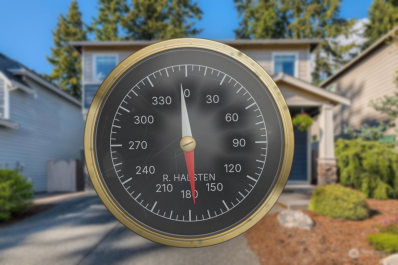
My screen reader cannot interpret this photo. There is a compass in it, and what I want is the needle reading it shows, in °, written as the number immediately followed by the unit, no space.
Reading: 175°
